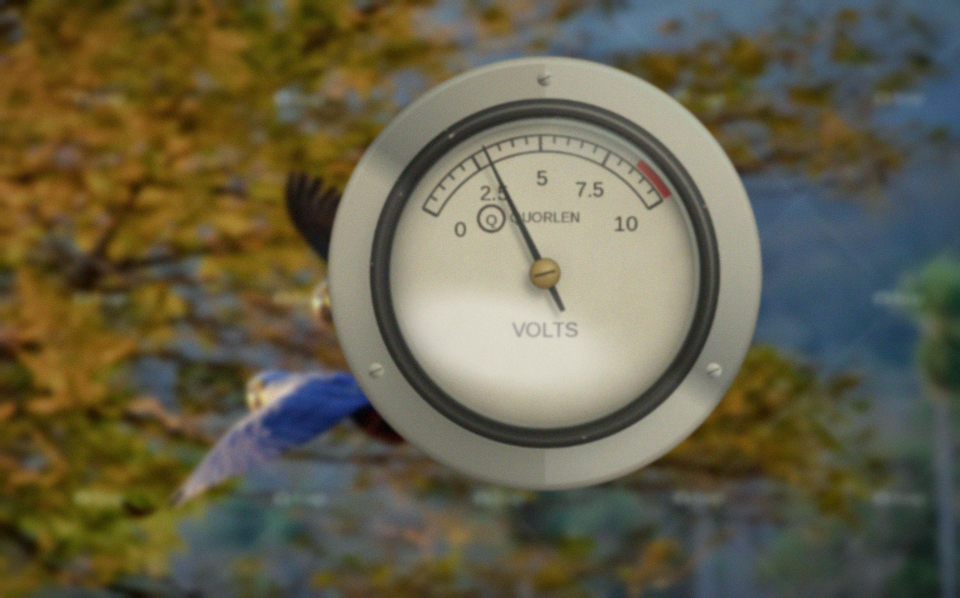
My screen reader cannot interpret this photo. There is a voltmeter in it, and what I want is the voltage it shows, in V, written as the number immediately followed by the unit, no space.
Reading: 3V
